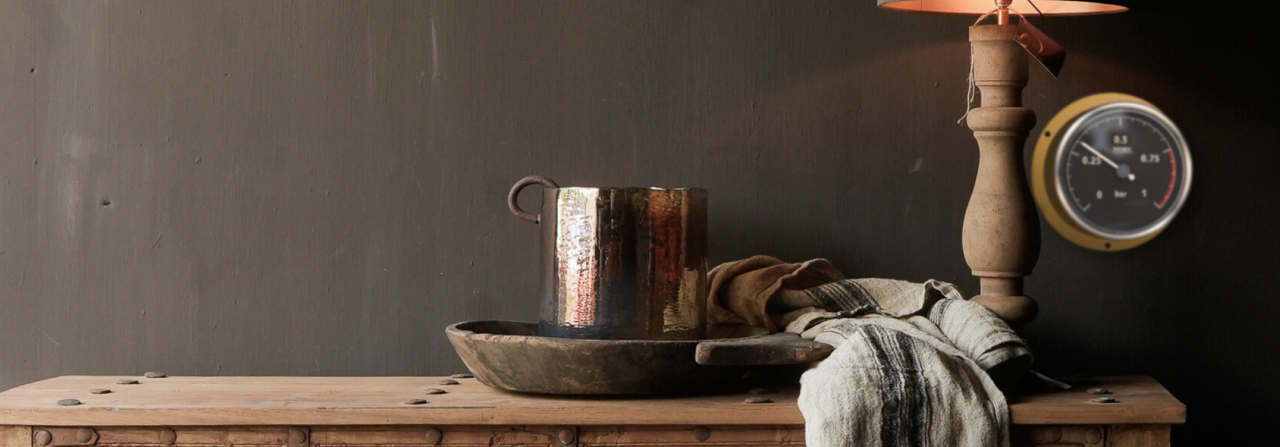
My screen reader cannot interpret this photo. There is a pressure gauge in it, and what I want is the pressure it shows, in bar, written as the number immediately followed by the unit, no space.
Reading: 0.3bar
